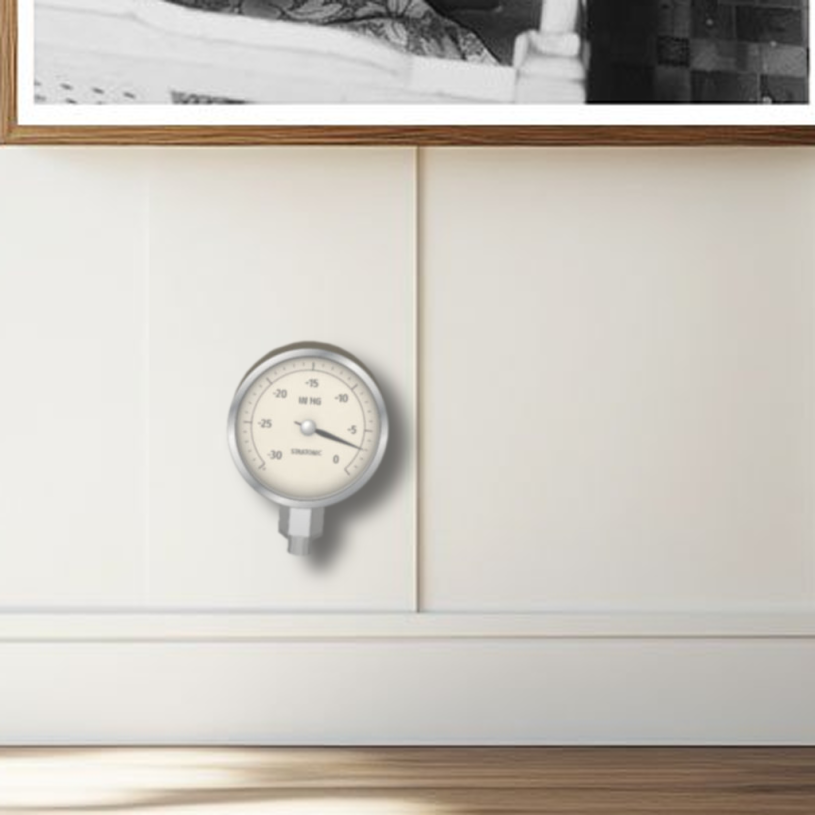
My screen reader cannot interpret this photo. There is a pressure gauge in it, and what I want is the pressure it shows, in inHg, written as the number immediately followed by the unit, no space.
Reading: -3inHg
